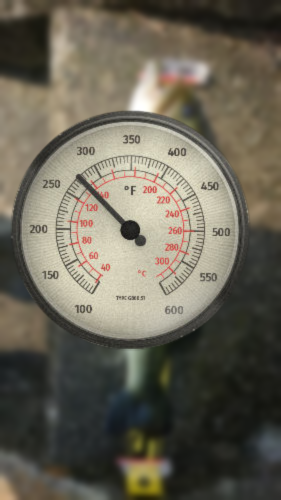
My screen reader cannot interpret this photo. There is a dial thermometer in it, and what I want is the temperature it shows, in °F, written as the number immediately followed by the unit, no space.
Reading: 275°F
